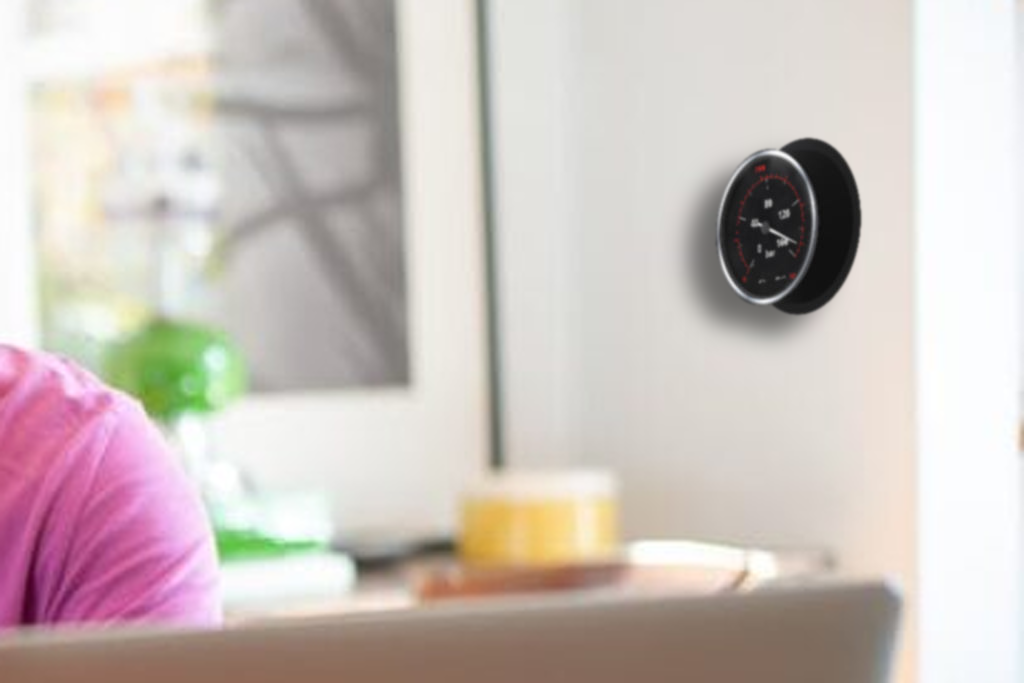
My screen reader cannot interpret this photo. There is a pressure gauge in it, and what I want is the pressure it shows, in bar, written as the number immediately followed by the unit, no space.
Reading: 150bar
